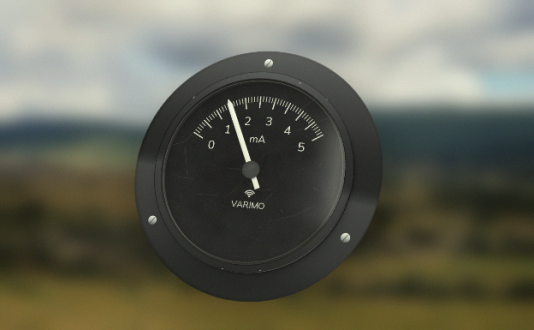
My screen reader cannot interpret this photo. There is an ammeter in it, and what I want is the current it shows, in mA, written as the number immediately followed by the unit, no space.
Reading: 1.5mA
